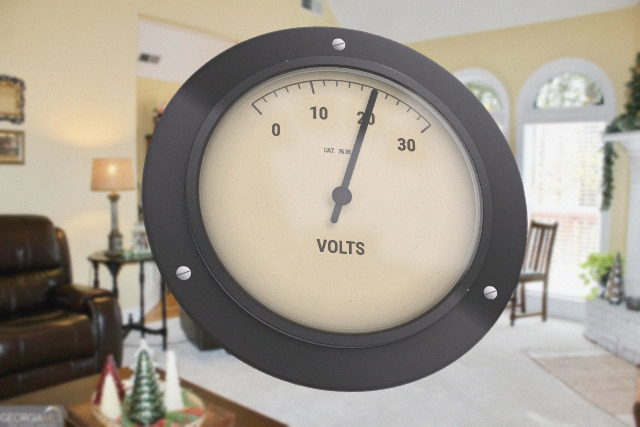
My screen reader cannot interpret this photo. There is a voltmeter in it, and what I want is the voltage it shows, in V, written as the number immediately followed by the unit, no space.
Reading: 20V
